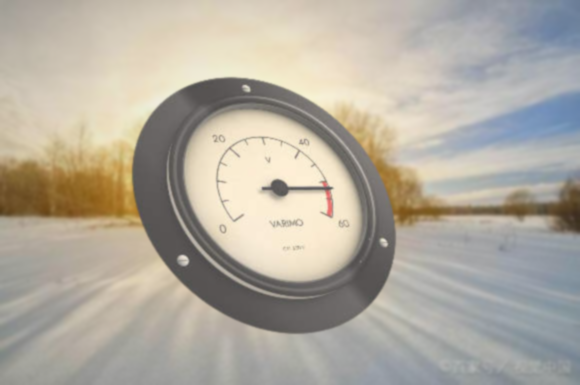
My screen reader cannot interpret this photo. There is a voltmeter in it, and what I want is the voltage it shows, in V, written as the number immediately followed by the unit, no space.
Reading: 52.5V
